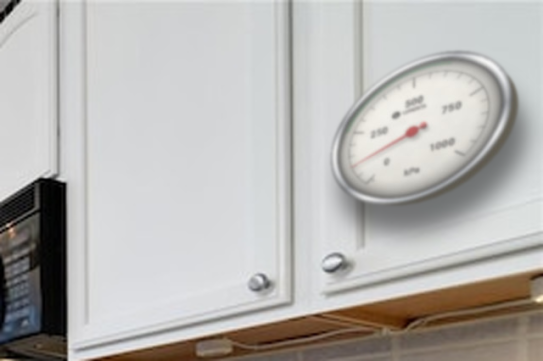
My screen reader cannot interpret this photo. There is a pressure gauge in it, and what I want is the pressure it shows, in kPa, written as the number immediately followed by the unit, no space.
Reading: 100kPa
